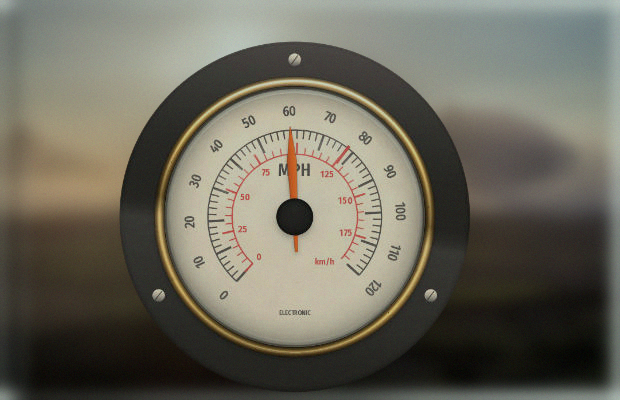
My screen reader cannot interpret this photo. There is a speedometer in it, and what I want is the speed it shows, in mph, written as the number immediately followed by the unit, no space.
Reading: 60mph
